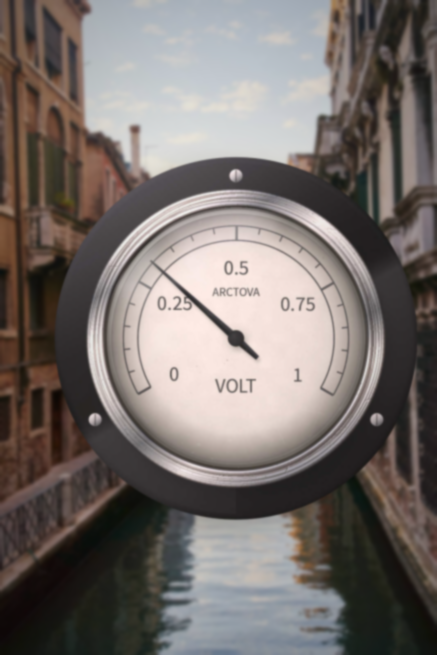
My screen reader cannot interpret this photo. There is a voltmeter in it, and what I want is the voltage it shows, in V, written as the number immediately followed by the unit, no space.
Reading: 0.3V
